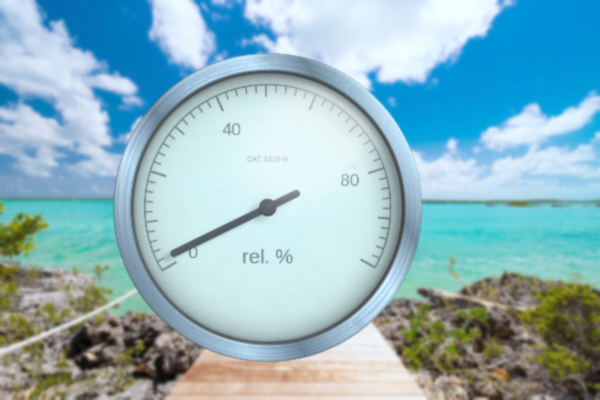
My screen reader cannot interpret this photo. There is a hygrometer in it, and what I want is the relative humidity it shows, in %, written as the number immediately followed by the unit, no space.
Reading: 2%
